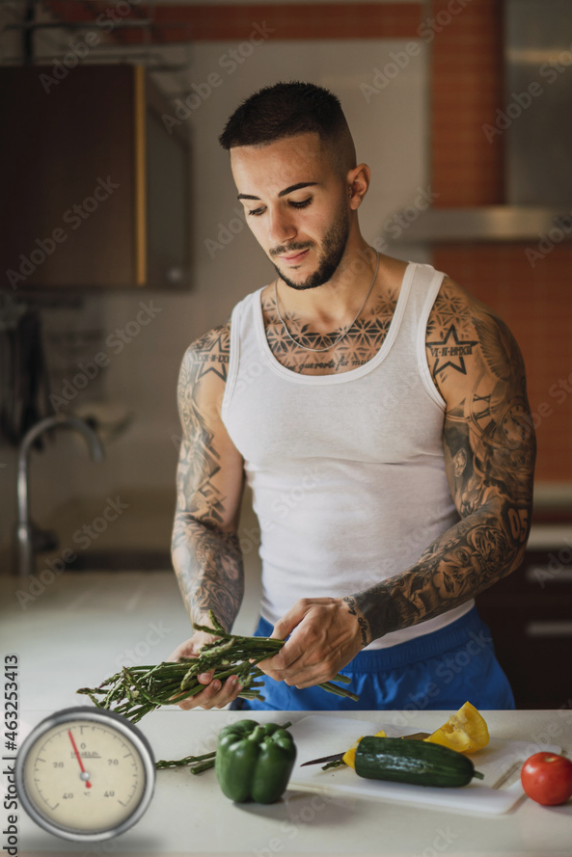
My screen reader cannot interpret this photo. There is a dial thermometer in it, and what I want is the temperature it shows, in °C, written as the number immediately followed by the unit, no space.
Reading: -4°C
